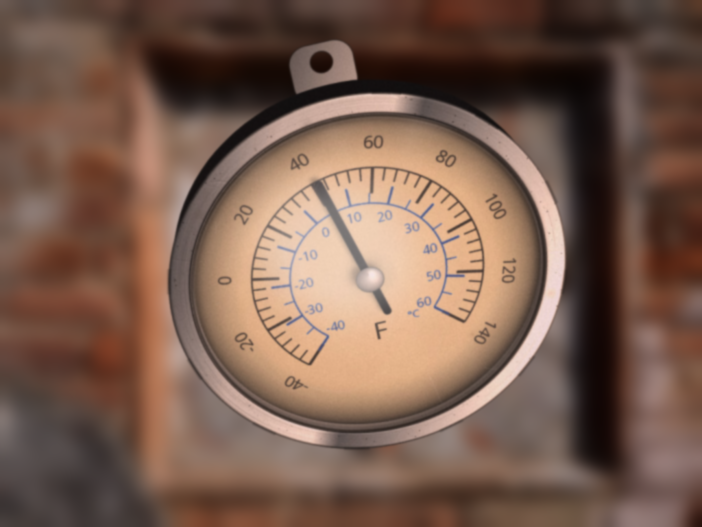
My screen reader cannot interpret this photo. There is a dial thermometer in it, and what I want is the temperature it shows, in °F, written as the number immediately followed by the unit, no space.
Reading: 42°F
